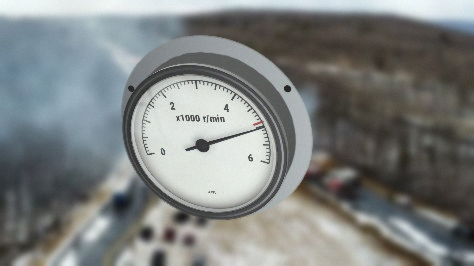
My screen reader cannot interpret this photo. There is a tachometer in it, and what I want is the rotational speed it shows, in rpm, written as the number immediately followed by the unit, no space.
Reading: 5000rpm
